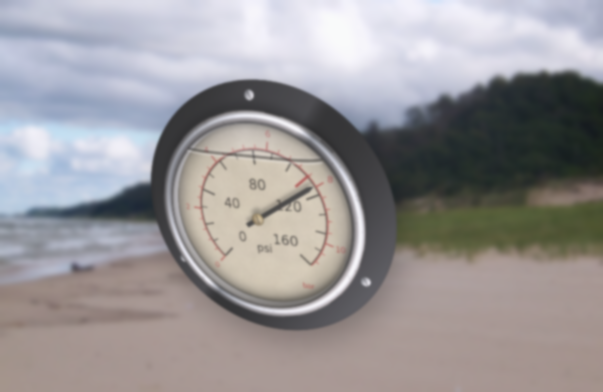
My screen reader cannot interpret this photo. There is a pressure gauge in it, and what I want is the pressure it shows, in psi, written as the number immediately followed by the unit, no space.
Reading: 115psi
